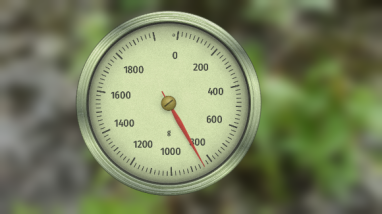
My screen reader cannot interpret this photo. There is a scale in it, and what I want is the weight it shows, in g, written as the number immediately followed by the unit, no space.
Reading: 840g
